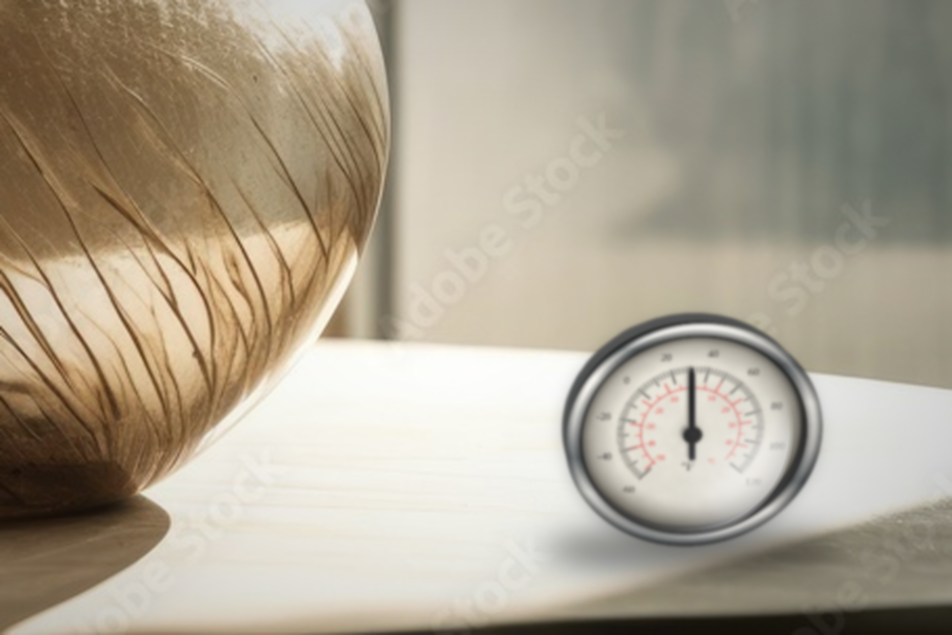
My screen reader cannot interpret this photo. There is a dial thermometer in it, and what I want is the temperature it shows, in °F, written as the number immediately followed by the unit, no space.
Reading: 30°F
